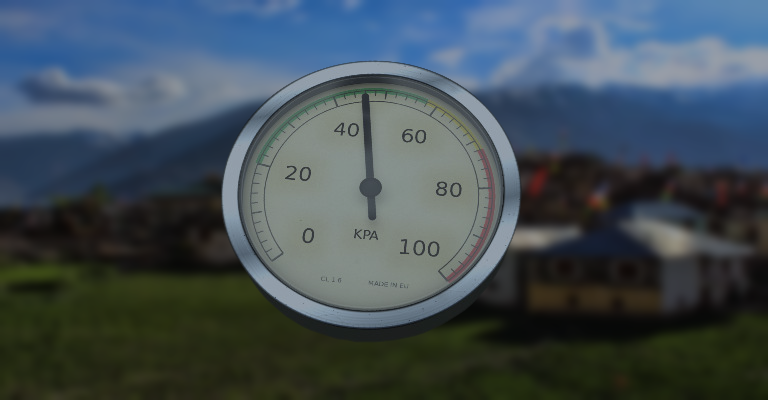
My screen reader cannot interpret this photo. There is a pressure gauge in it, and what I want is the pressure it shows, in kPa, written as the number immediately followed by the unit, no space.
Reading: 46kPa
